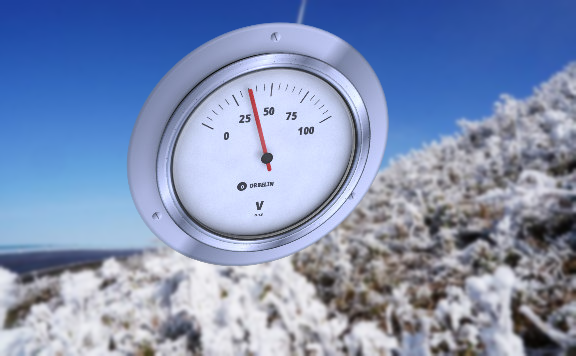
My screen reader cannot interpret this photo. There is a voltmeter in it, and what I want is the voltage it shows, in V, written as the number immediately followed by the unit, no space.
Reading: 35V
